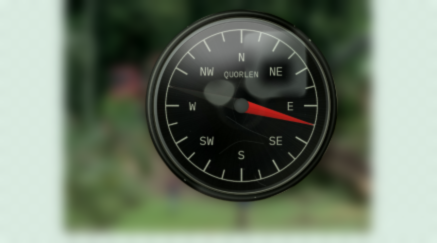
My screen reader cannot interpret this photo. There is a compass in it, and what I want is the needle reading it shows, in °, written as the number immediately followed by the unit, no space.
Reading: 105°
